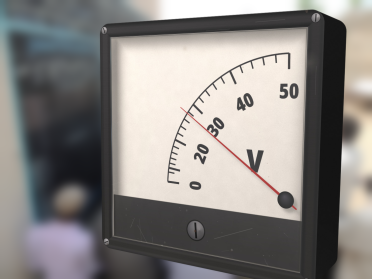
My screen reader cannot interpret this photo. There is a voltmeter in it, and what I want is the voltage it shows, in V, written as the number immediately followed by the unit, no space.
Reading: 28V
